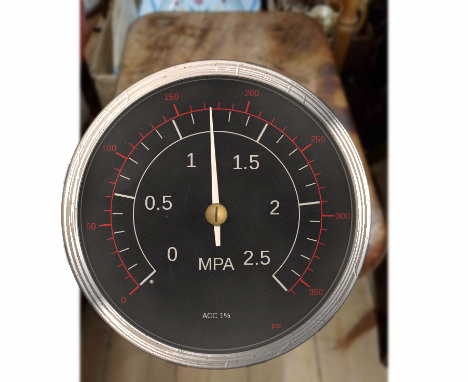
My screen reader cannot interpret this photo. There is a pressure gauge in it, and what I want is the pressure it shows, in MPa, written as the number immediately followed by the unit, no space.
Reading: 1.2MPa
